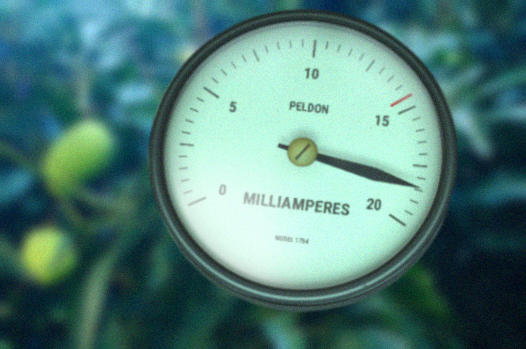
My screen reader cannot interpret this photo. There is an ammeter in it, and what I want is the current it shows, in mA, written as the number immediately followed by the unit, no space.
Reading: 18.5mA
